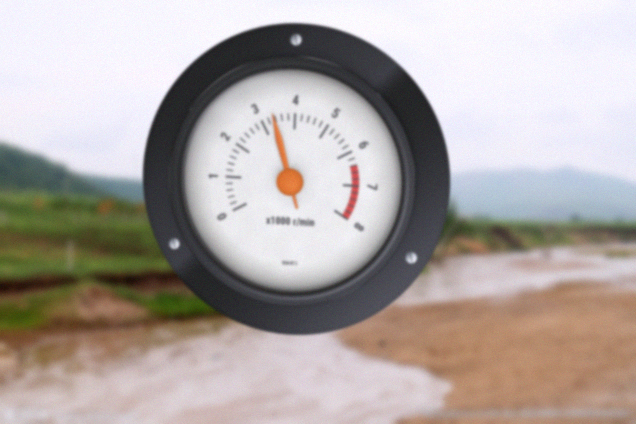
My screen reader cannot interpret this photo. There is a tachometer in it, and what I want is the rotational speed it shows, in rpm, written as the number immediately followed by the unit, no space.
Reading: 3400rpm
